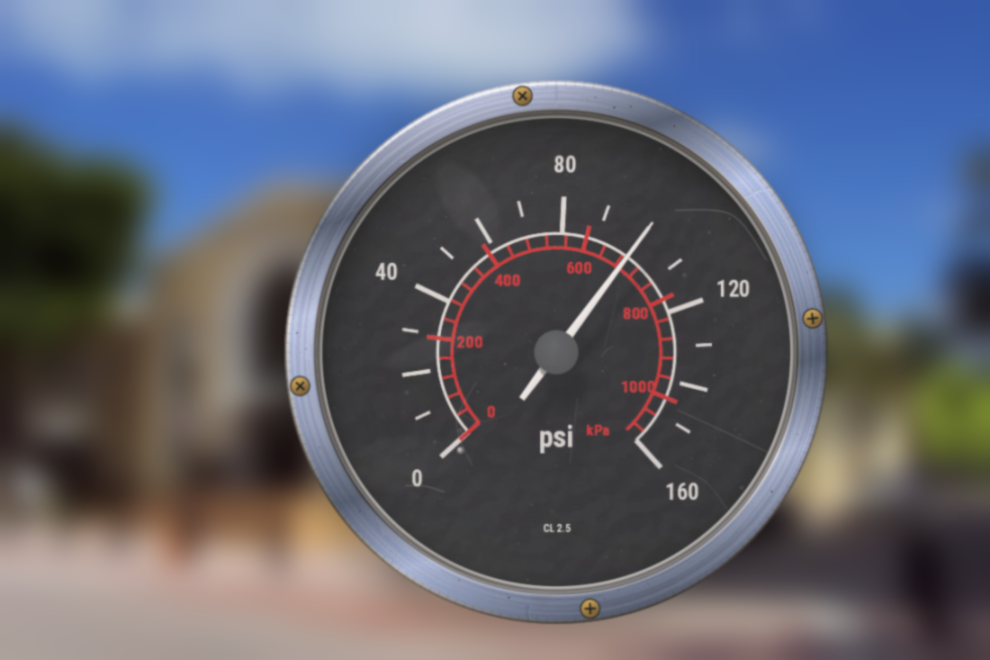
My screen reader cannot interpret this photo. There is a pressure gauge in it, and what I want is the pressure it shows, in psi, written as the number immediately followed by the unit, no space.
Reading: 100psi
